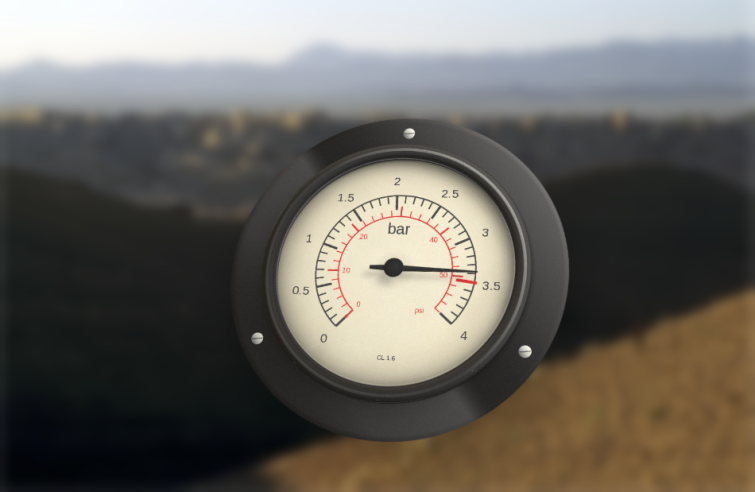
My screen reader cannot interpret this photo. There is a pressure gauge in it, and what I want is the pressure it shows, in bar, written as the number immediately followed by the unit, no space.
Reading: 3.4bar
